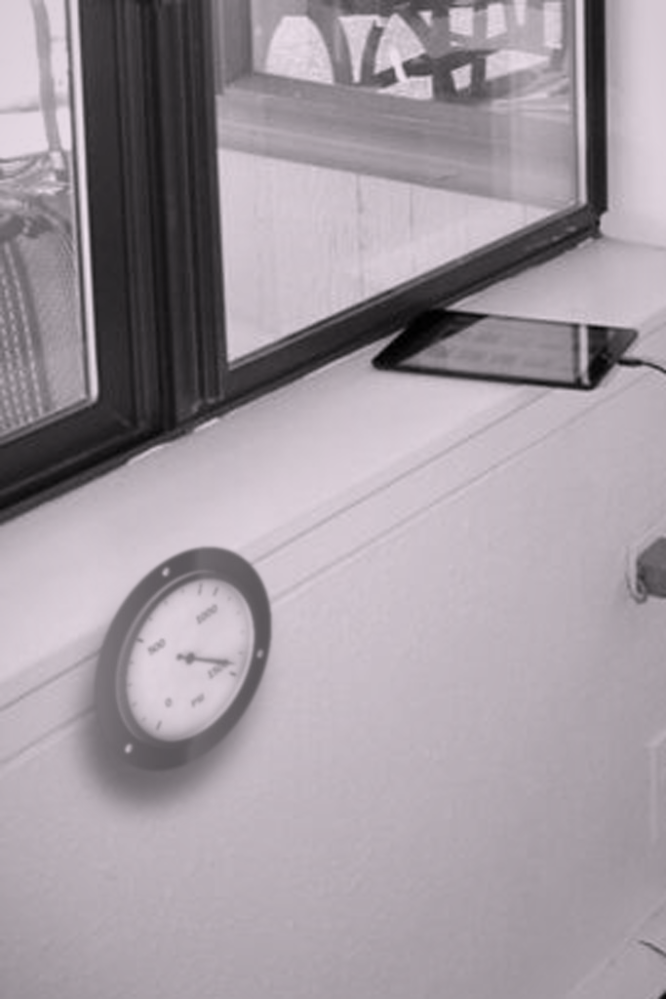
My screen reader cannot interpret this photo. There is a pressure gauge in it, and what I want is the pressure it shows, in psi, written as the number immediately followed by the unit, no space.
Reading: 1450psi
